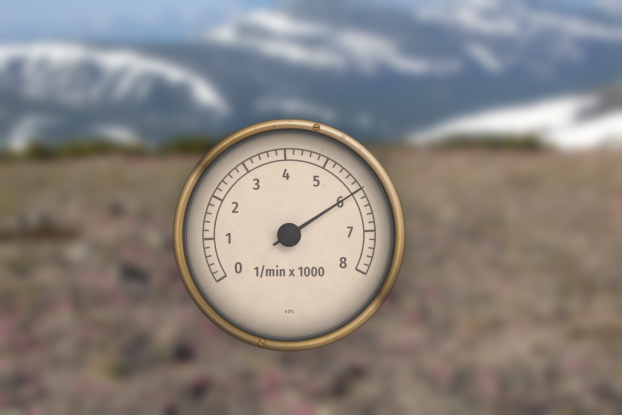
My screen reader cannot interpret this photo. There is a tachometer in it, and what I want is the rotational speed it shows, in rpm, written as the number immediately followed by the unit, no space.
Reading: 6000rpm
